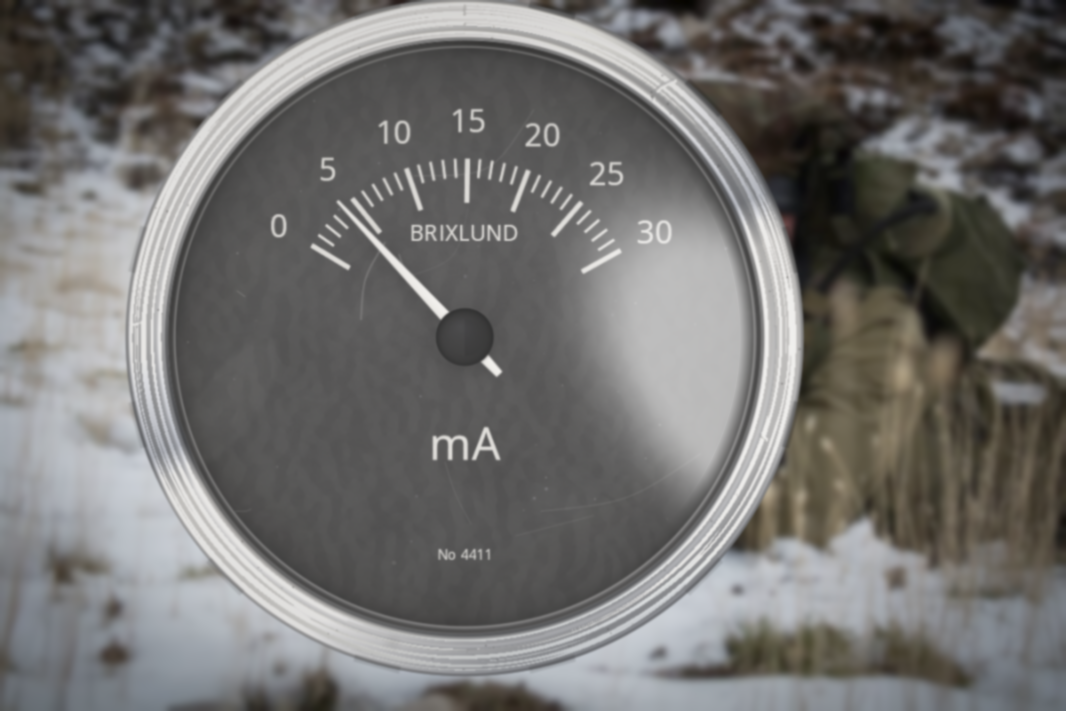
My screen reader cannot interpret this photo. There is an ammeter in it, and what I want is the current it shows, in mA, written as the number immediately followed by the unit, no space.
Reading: 4mA
